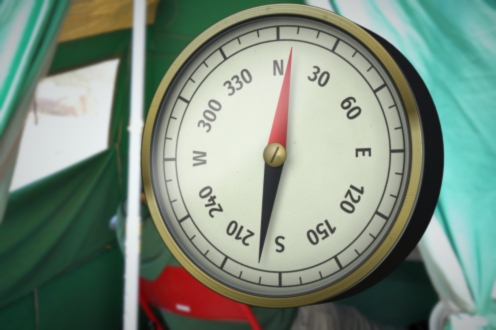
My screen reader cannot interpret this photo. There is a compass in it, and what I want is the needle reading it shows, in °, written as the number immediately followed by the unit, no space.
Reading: 10°
